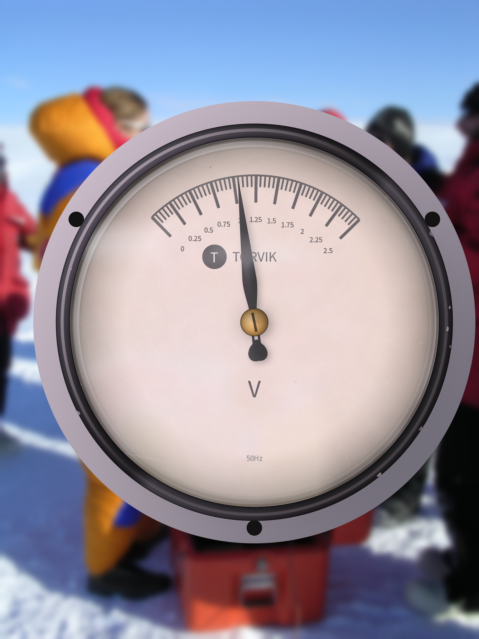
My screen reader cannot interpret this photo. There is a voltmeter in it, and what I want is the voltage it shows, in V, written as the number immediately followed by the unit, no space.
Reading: 1.05V
